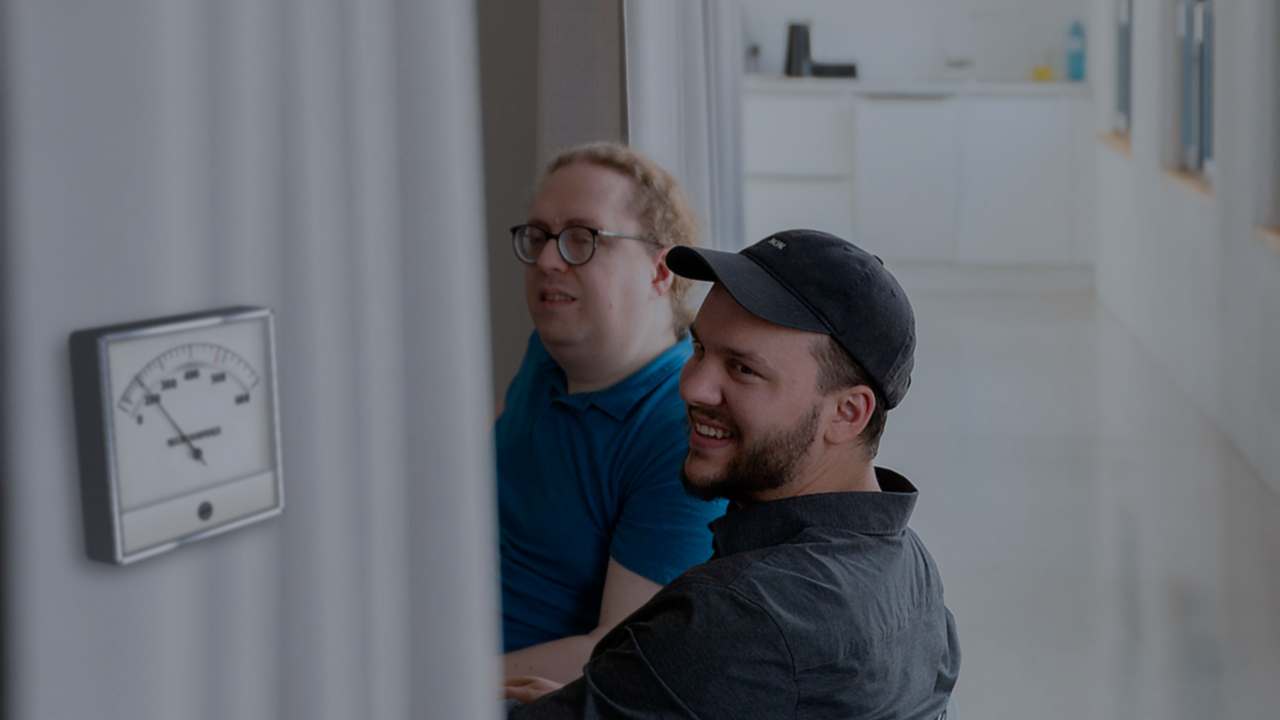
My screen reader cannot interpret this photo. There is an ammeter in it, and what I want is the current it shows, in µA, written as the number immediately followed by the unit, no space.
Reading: 200µA
